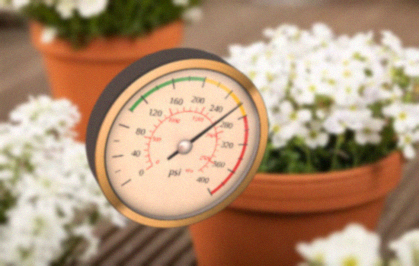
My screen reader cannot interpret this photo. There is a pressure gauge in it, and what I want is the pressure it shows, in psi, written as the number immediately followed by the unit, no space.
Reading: 260psi
